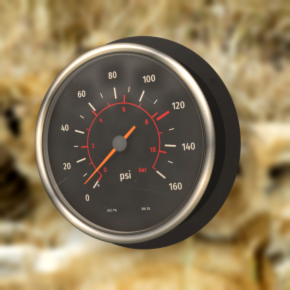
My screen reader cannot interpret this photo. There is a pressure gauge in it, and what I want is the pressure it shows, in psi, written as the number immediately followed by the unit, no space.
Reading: 5psi
